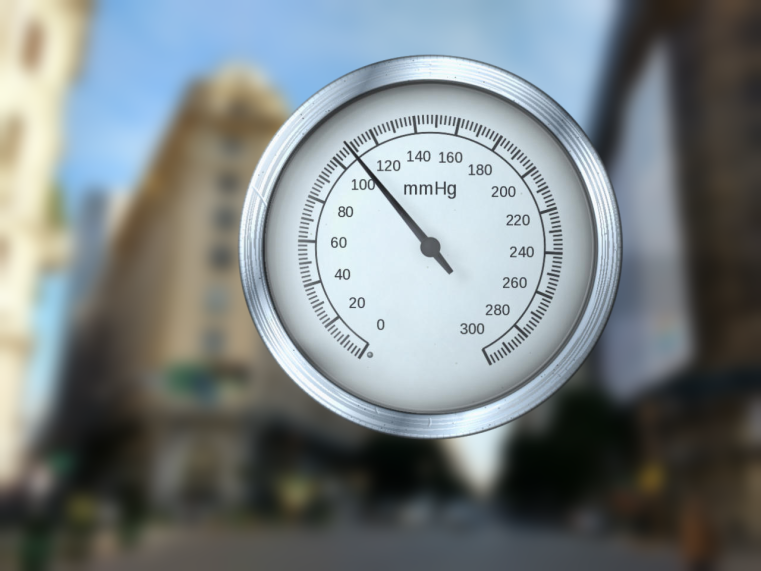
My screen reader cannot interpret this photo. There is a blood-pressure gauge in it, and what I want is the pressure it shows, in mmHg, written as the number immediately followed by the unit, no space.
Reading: 108mmHg
